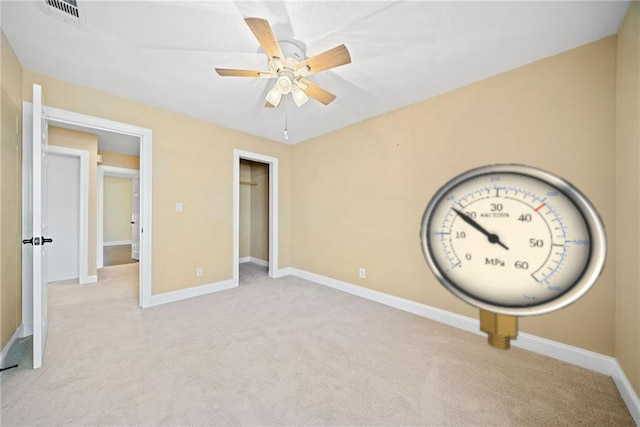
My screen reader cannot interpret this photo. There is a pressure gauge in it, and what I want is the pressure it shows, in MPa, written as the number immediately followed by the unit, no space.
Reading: 18MPa
